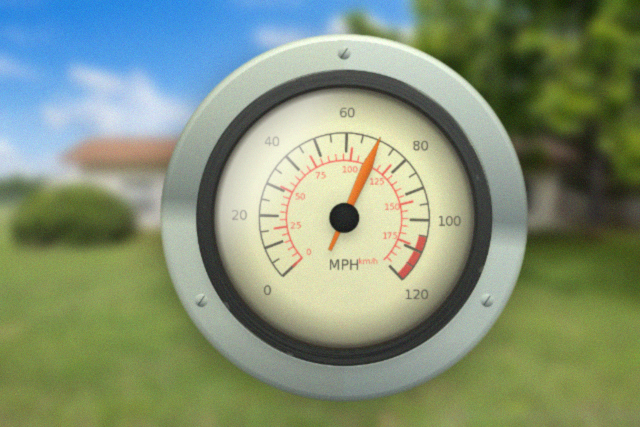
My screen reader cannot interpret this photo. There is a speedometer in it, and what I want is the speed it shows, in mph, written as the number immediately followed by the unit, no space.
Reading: 70mph
